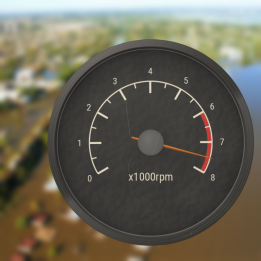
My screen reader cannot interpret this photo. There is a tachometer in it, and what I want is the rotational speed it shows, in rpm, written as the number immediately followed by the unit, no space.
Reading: 7500rpm
